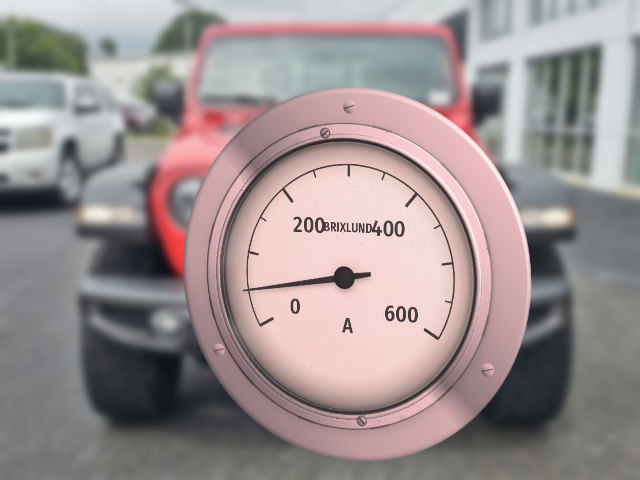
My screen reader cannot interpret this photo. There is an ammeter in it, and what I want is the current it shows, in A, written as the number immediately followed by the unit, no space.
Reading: 50A
